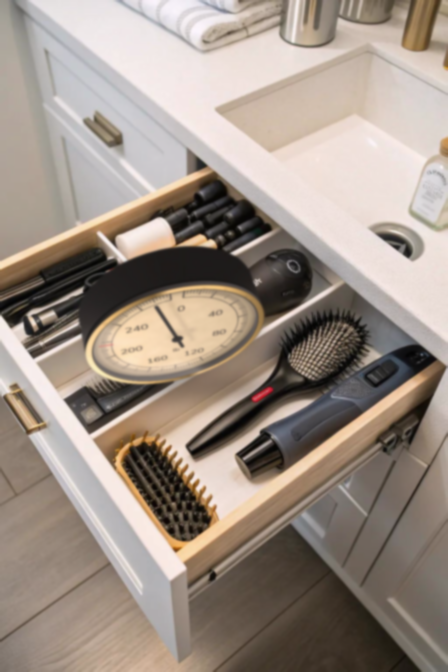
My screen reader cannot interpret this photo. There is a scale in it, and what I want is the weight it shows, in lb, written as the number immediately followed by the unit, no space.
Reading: 270lb
